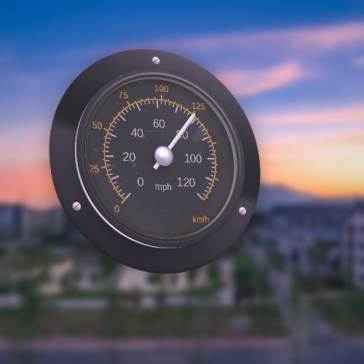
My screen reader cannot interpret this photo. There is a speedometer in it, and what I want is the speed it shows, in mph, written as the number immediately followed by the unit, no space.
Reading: 78mph
